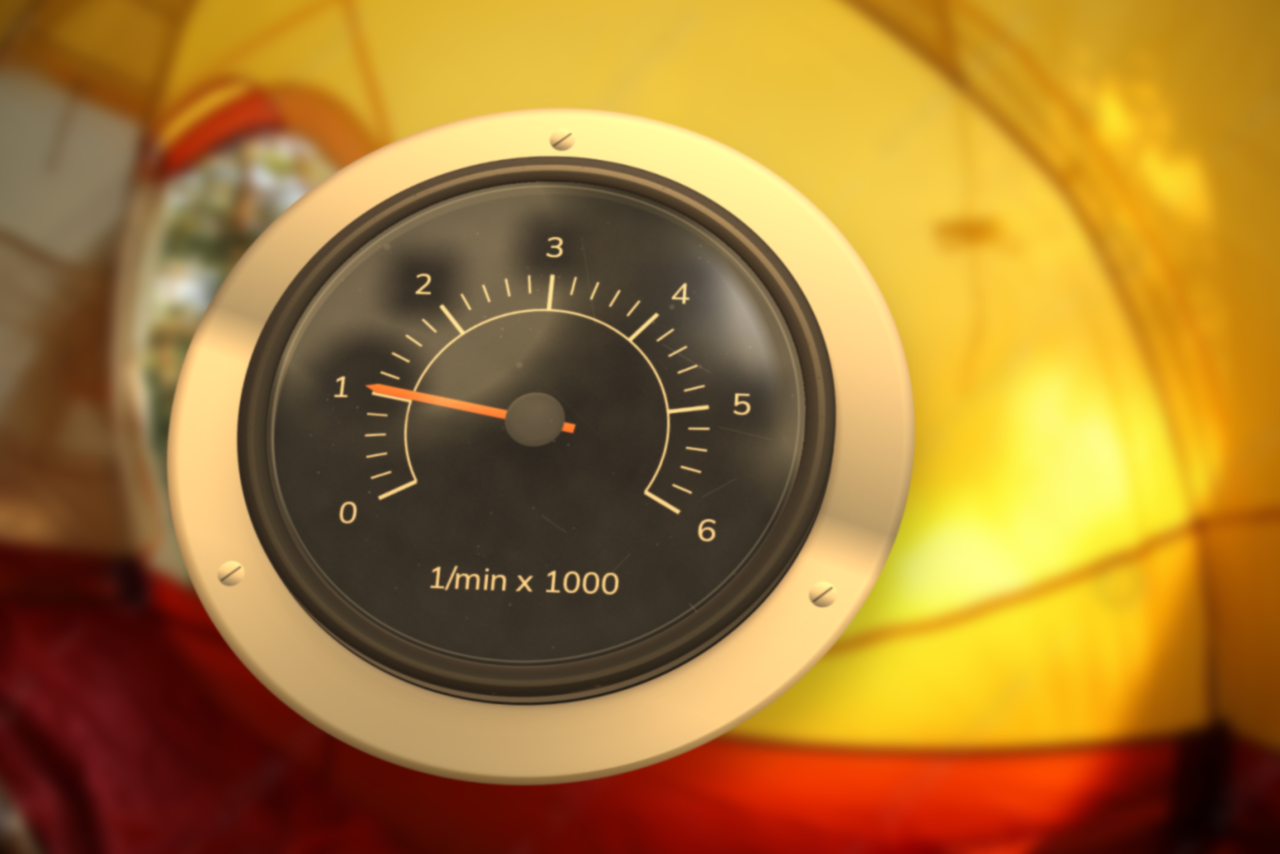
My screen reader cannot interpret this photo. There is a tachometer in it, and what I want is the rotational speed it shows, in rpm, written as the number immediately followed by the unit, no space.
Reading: 1000rpm
